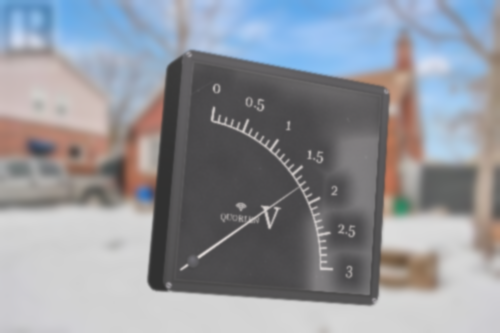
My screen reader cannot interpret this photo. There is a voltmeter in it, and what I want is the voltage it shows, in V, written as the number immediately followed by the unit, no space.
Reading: 1.7V
